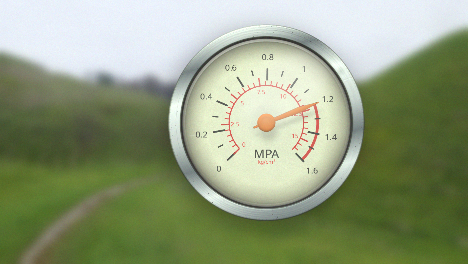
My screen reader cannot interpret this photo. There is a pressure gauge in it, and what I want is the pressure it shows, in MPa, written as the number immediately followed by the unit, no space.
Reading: 1.2MPa
